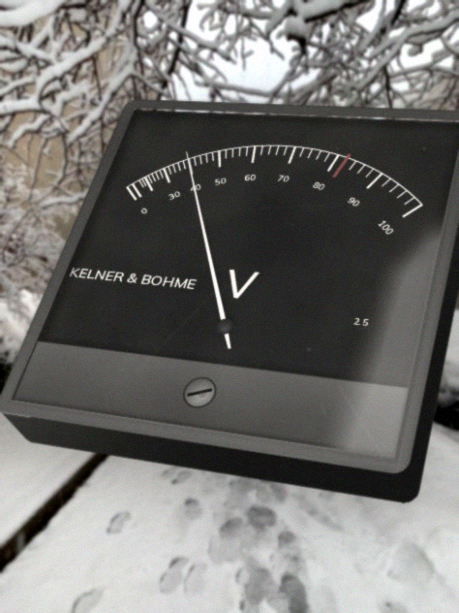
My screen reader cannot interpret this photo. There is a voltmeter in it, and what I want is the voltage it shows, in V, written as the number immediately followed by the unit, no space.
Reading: 40V
